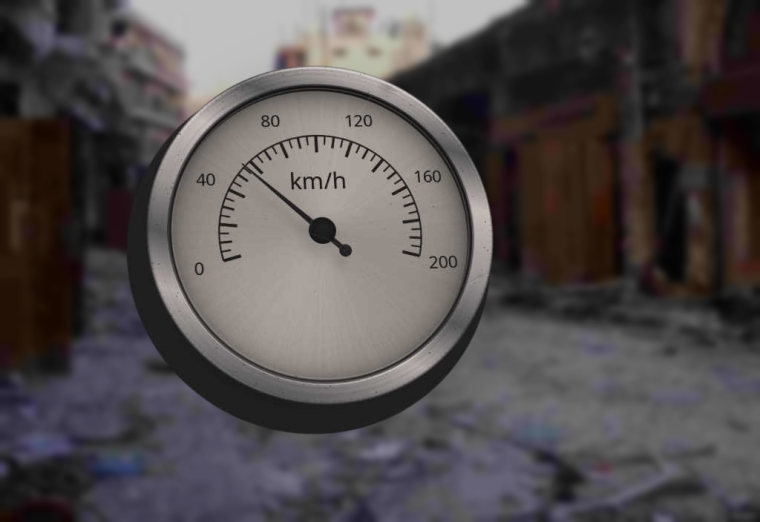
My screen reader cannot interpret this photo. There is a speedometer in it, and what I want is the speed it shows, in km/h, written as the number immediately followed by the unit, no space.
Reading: 55km/h
